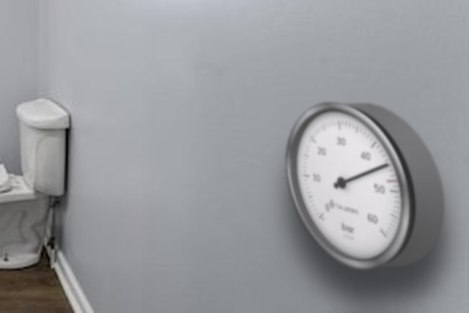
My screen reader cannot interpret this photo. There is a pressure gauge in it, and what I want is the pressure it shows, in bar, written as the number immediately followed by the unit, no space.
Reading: 45bar
